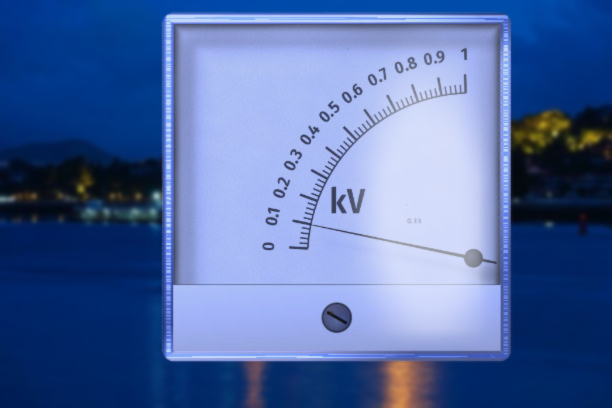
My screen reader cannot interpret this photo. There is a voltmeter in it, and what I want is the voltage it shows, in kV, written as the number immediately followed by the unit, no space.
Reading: 0.1kV
